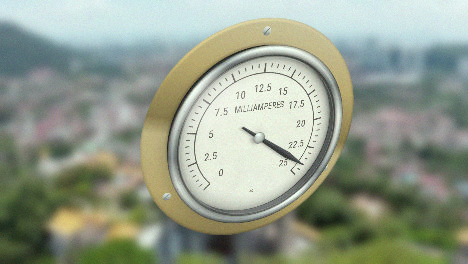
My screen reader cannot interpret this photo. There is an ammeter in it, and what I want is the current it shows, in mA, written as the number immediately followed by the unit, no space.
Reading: 24mA
